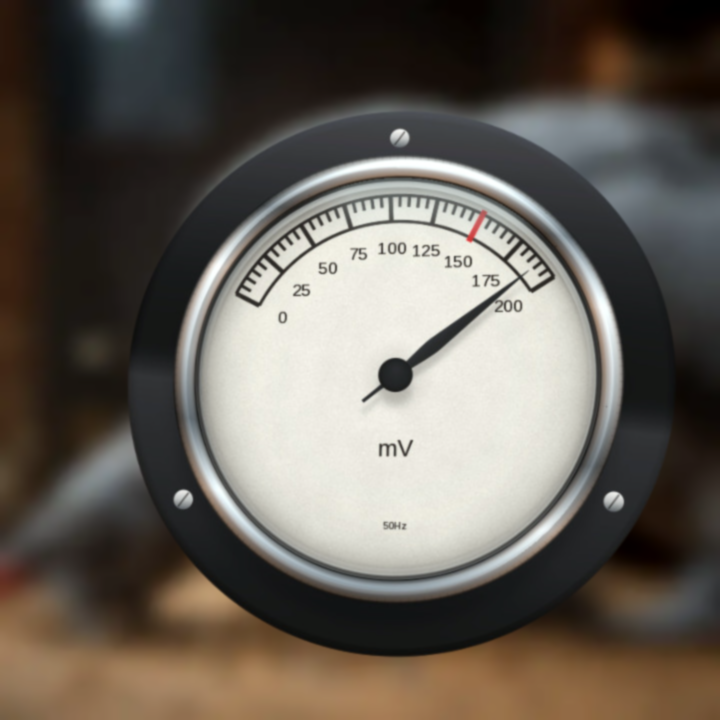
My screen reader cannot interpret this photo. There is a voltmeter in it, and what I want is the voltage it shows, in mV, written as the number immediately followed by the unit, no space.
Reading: 190mV
